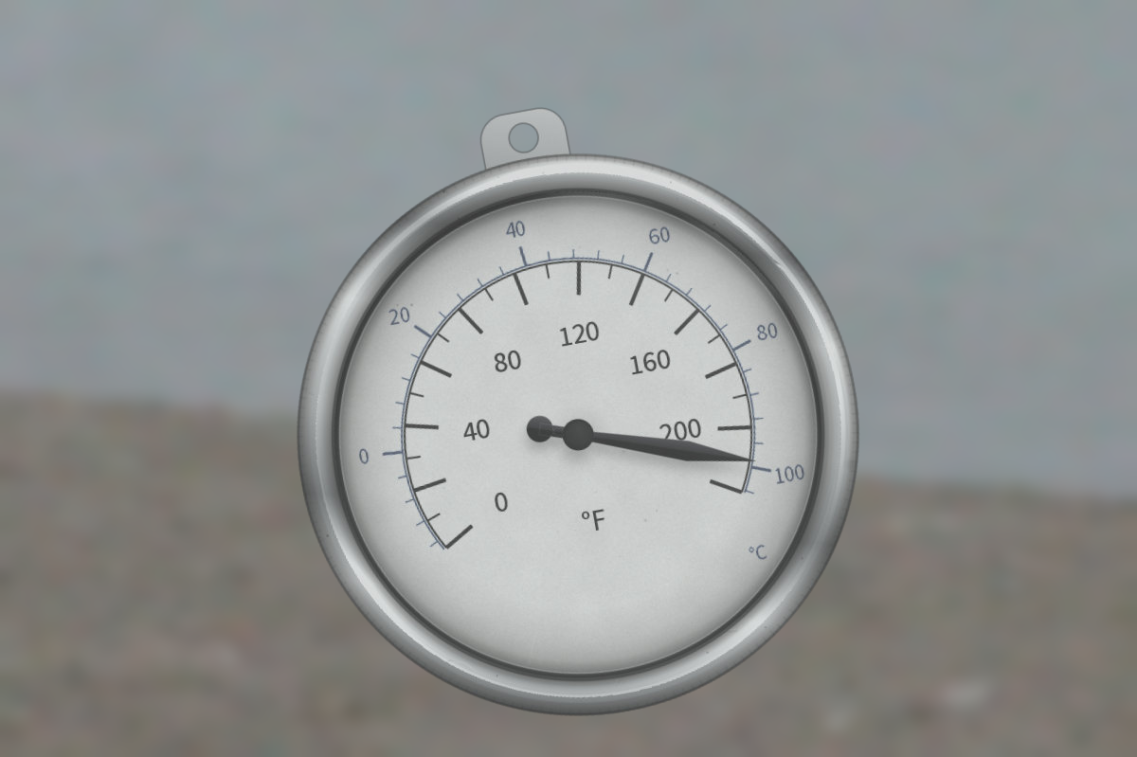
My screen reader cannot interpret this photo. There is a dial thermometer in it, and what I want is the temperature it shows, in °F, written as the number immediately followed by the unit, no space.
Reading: 210°F
